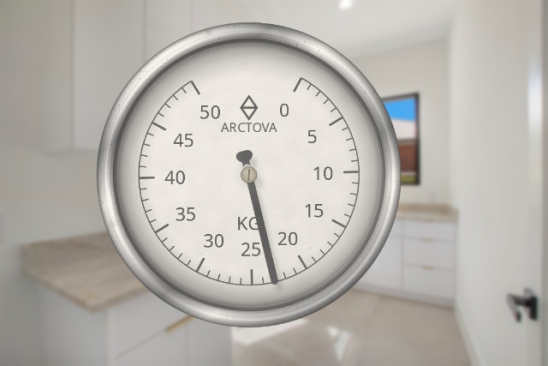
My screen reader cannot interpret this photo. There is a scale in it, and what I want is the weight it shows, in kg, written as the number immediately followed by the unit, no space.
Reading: 23kg
